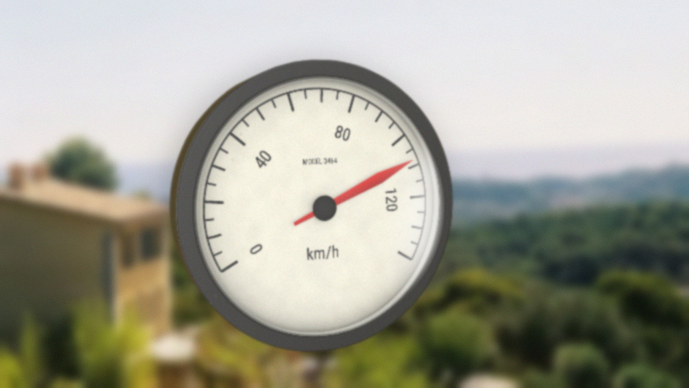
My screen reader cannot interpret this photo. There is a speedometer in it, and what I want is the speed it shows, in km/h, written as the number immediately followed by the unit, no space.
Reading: 107.5km/h
